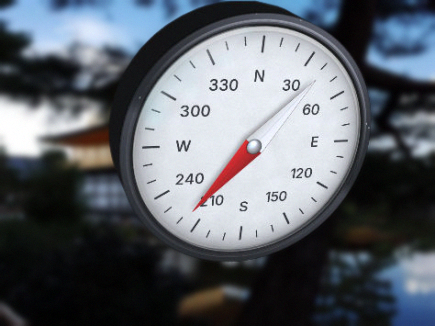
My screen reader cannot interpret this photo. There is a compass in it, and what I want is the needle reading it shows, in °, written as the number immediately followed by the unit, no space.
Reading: 220°
